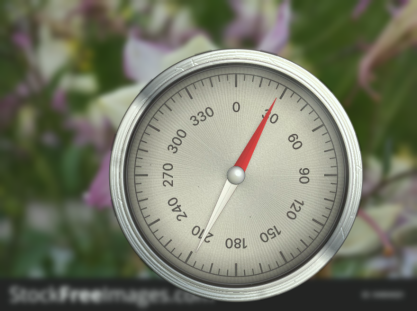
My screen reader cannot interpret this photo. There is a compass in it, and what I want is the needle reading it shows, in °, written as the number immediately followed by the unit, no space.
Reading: 27.5°
